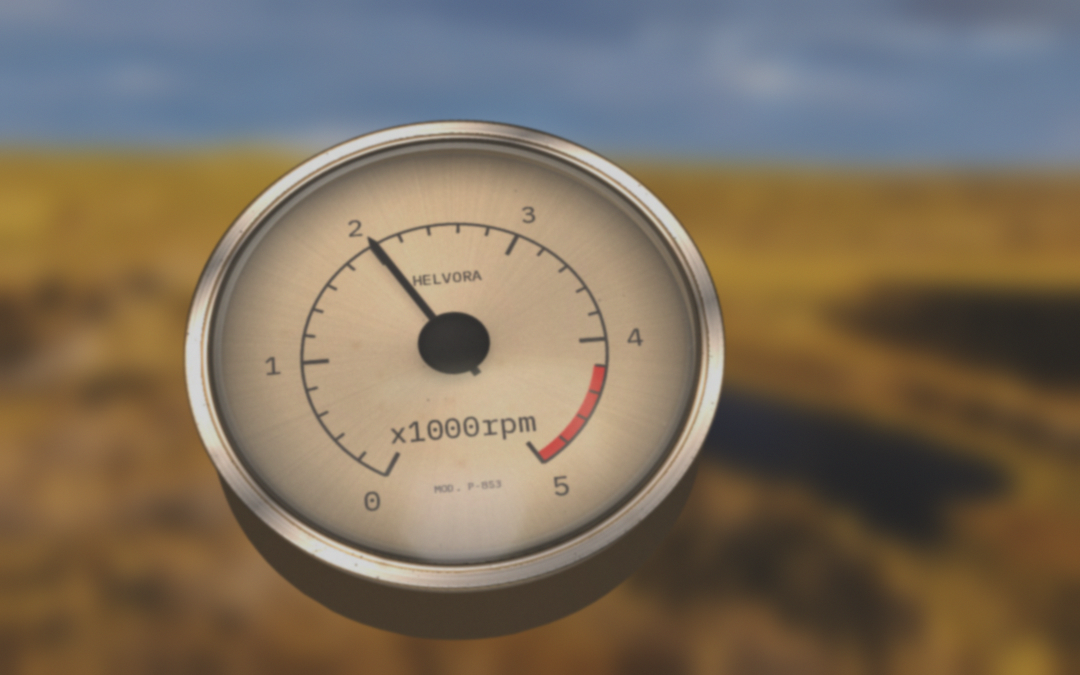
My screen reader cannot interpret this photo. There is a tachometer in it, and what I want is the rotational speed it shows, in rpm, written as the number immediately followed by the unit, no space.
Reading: 2000rpm
